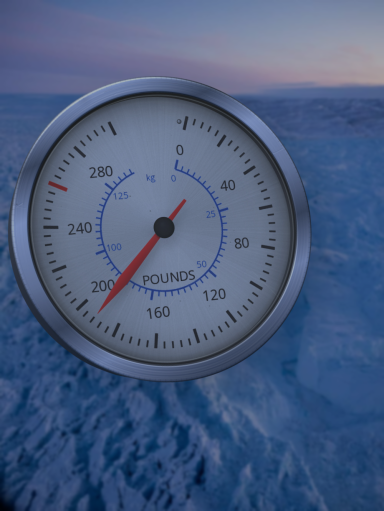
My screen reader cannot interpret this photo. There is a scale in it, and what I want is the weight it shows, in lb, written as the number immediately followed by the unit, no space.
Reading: 192lb
